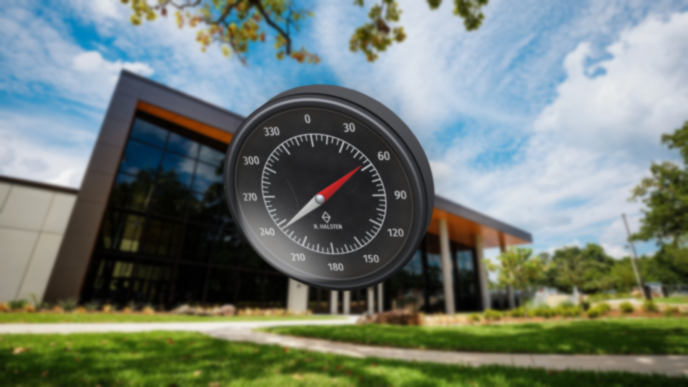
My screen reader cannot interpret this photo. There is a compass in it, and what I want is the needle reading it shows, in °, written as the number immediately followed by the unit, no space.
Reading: 55°
